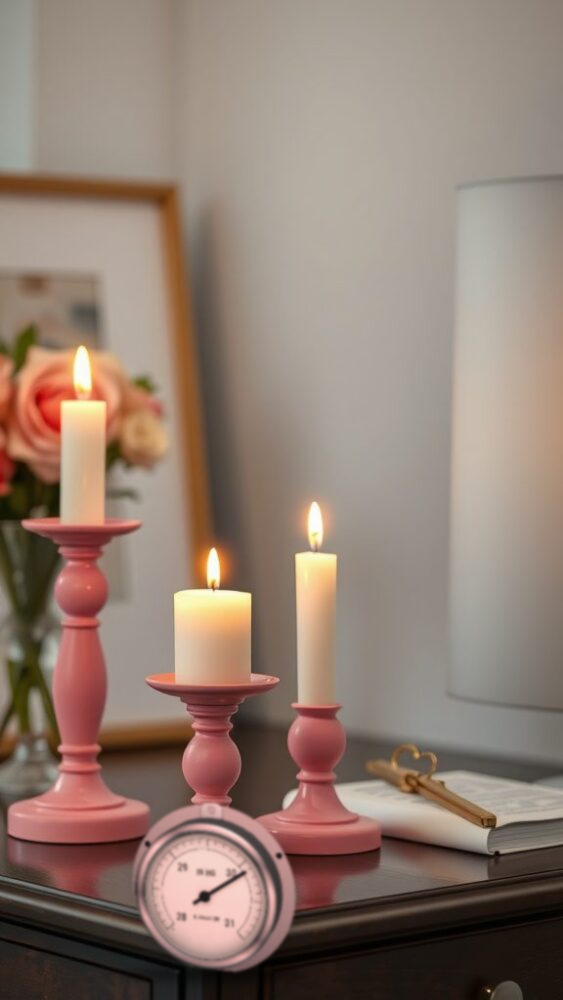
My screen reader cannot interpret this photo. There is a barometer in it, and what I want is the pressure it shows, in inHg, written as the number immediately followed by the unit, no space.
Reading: 30.1inHg
